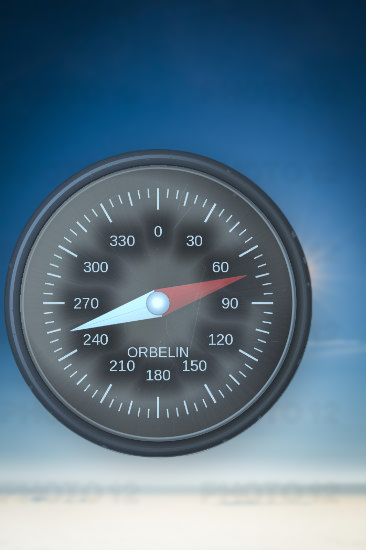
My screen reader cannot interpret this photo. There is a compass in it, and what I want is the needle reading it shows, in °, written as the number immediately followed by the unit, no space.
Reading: 72.5°
